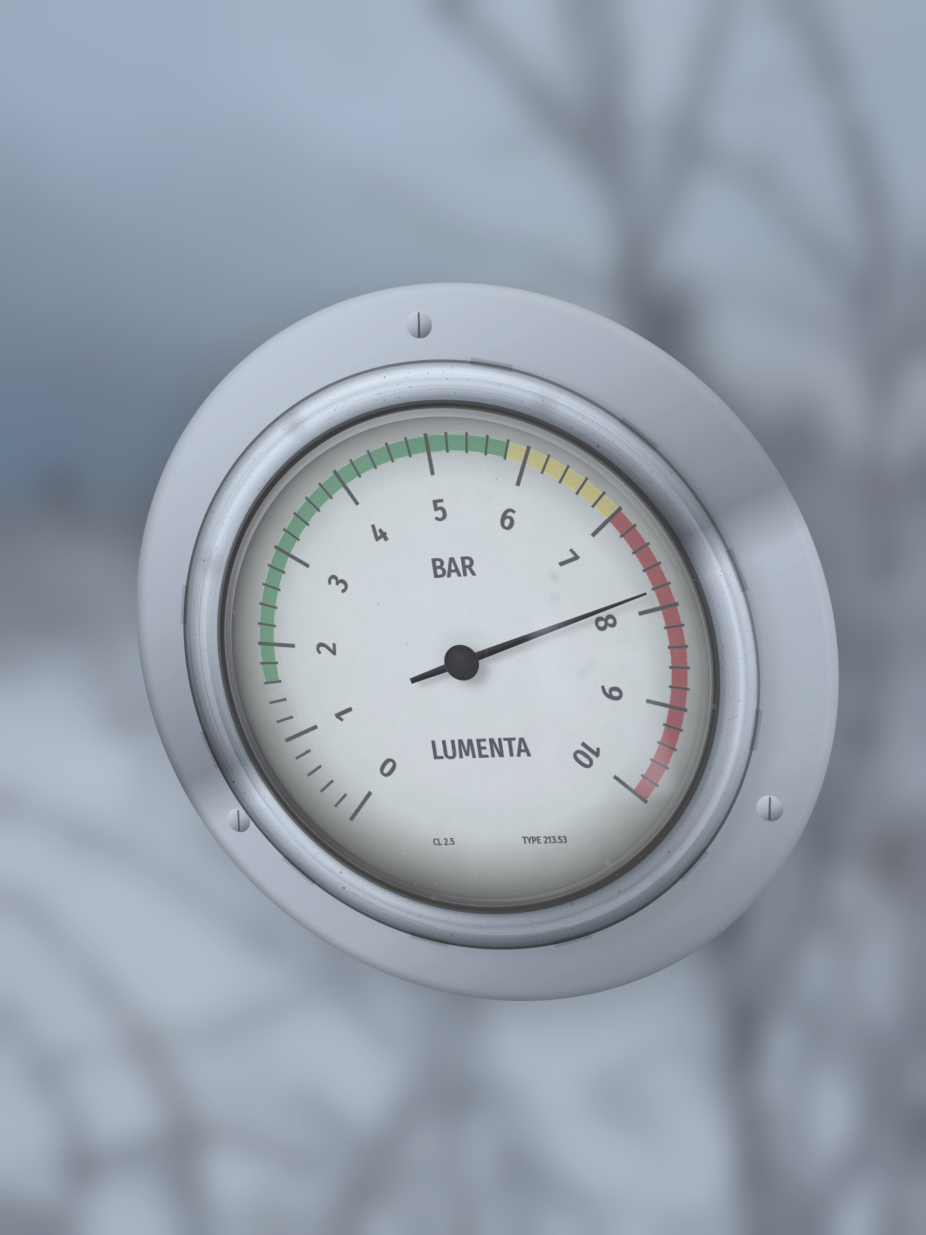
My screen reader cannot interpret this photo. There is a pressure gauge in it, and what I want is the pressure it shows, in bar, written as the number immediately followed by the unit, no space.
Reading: 7.8bar
